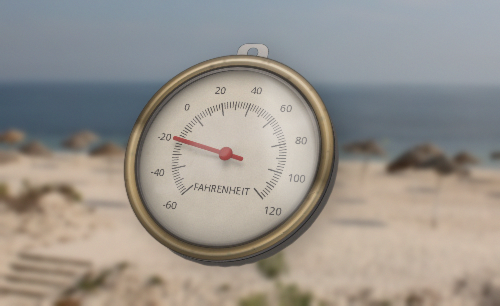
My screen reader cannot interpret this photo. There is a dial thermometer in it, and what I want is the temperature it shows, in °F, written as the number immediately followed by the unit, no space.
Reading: -20°F
